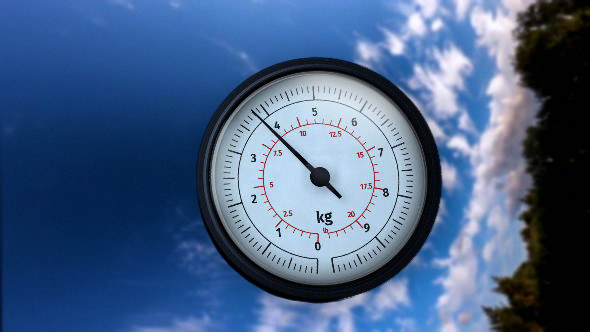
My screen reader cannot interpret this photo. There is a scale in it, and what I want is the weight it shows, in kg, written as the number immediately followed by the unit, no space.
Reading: 3.8kg
